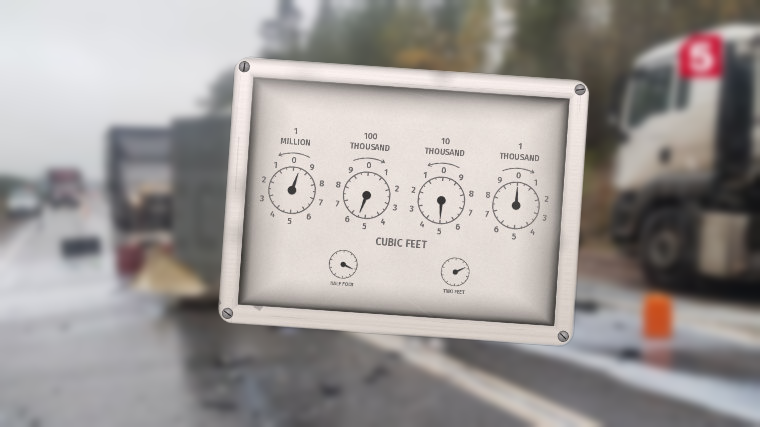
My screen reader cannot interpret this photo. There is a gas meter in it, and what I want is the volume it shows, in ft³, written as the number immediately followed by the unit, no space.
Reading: 955000ft³
